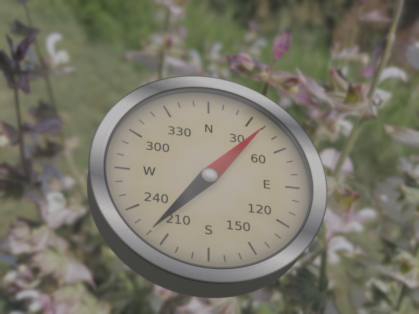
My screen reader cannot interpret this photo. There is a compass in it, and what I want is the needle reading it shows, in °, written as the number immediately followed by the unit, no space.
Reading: 40°
